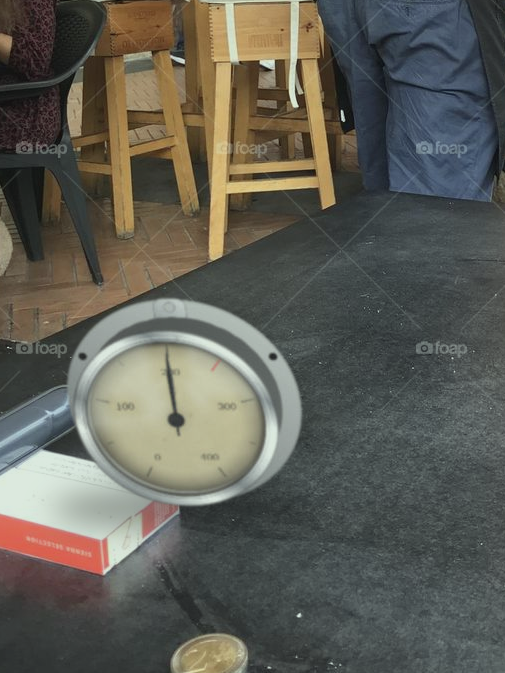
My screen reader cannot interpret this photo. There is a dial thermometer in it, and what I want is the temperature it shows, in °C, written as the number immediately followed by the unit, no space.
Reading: 200°C
